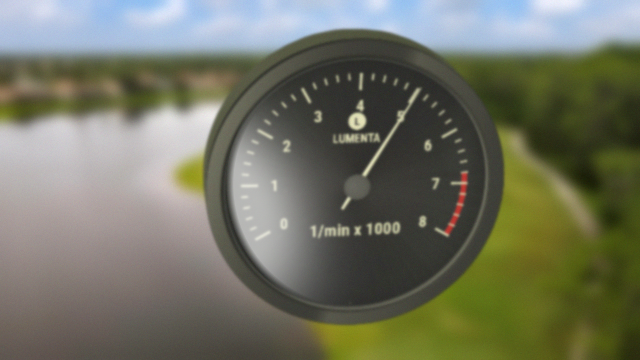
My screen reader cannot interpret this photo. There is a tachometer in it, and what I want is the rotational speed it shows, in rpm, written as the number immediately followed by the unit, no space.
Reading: 5000rpm
